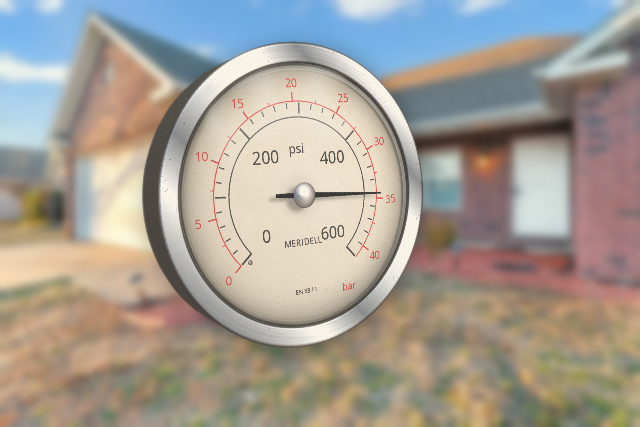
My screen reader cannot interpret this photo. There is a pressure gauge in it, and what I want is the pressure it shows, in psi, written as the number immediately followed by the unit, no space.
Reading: 500psi
